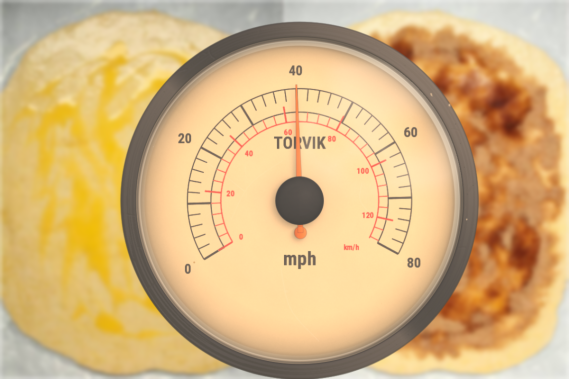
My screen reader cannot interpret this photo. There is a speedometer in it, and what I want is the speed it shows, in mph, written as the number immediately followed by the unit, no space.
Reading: 40mph
